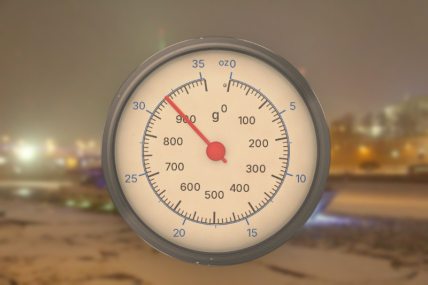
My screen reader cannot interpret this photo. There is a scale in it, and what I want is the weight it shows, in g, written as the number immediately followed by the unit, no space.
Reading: 900g
